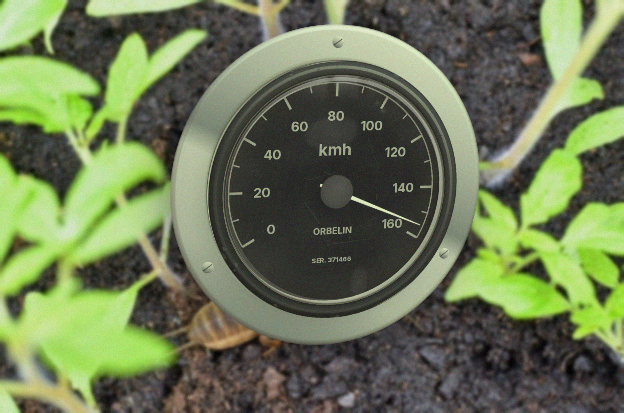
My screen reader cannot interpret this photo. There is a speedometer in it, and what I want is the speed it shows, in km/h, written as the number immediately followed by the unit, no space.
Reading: 155km/h
